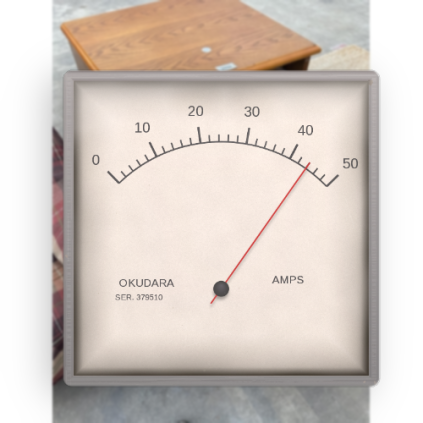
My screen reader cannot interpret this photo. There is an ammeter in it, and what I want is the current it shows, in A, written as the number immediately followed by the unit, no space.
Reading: 44A
